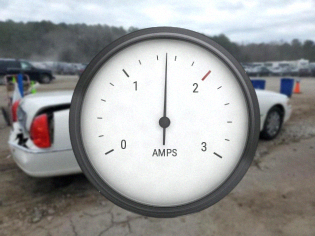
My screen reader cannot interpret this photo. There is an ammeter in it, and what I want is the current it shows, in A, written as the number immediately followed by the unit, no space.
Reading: 1.5A
